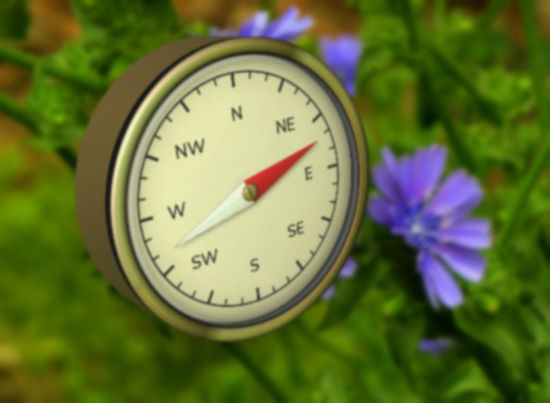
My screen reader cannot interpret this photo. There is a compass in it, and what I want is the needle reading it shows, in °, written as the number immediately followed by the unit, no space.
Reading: 70°
